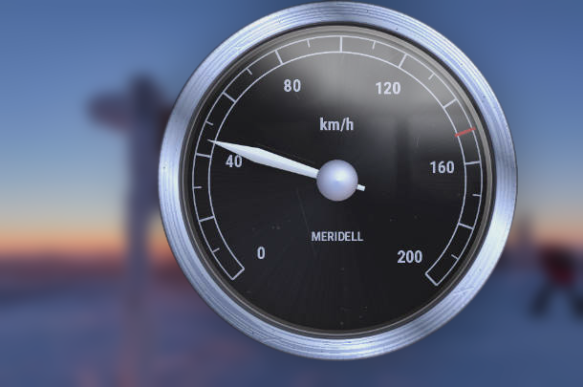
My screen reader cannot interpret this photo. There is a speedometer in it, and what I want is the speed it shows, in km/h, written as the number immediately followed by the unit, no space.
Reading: 45km/h
